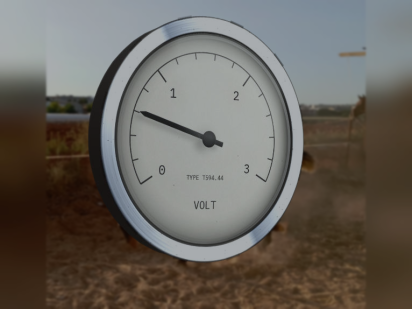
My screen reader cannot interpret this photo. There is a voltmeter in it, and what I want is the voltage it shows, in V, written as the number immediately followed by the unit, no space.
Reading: 0.6V
